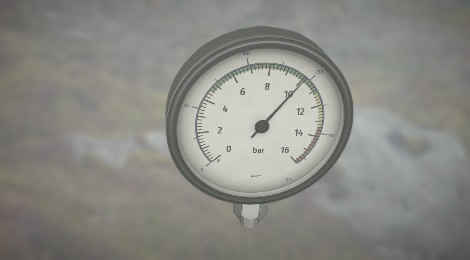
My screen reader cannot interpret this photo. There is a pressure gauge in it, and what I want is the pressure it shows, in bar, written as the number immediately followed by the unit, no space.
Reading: 10bar
